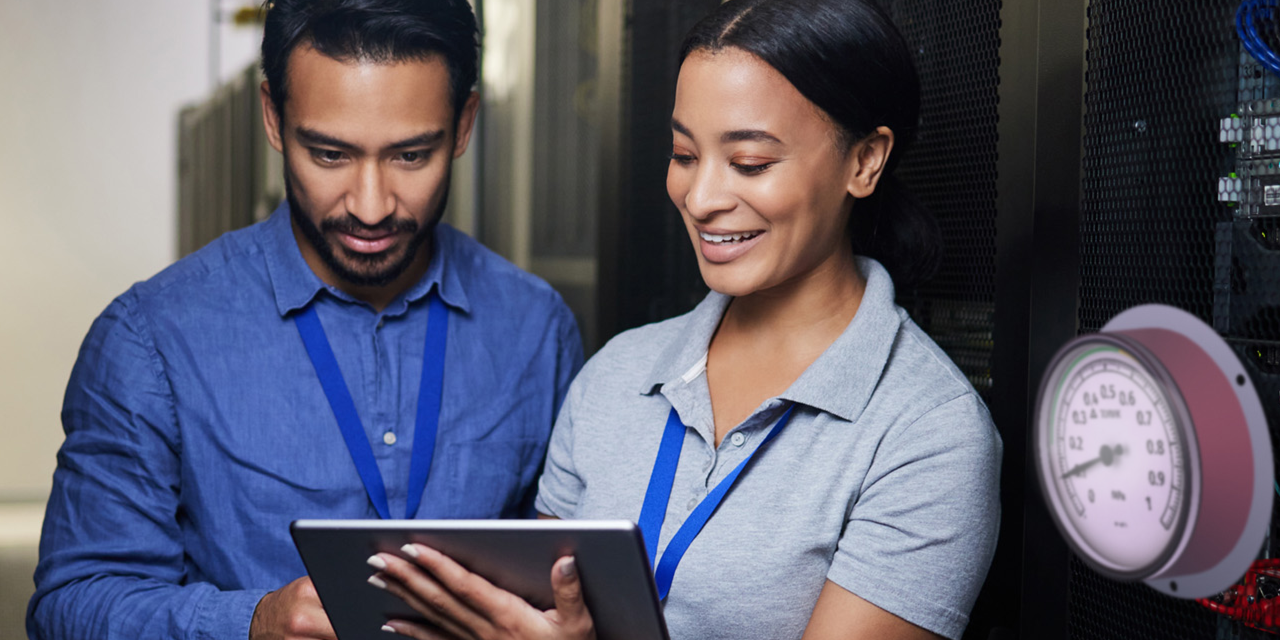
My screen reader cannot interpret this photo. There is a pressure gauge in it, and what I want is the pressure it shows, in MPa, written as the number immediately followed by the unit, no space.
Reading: 0.1MPa
